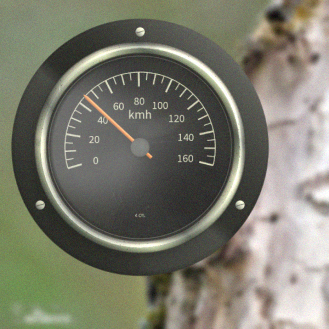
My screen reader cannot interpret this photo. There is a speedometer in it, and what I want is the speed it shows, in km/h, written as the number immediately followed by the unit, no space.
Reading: 45km/h
